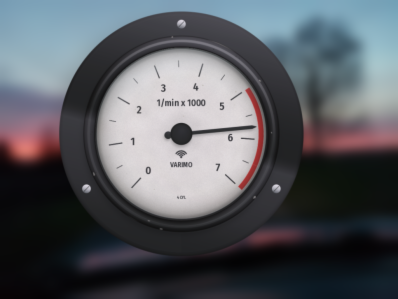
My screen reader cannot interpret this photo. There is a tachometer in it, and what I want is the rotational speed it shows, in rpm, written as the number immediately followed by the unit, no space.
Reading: 5750rpm
